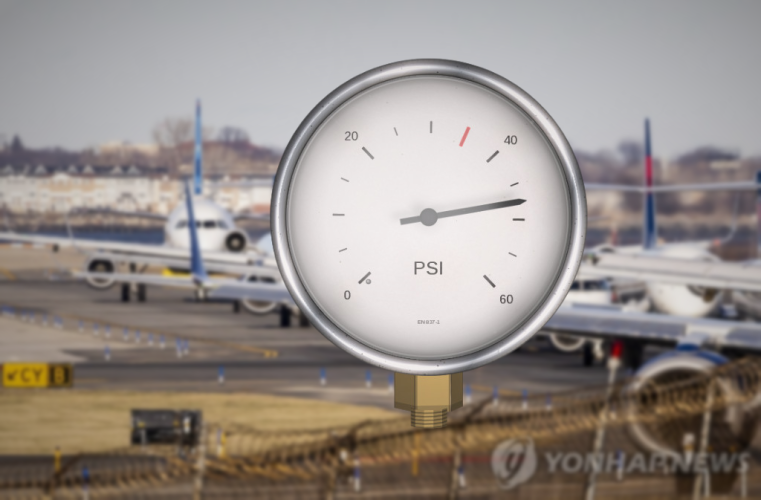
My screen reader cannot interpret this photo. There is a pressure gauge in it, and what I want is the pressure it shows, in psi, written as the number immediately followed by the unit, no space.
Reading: 47.5psi
